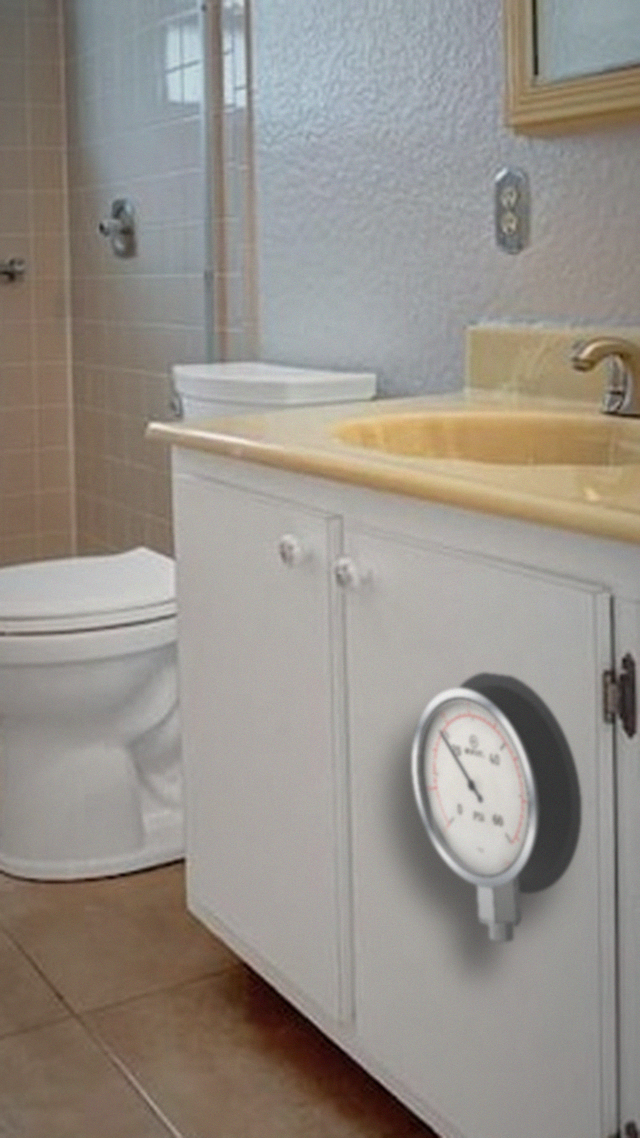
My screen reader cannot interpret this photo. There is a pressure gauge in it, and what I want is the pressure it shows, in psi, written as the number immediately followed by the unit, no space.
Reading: 20psi
